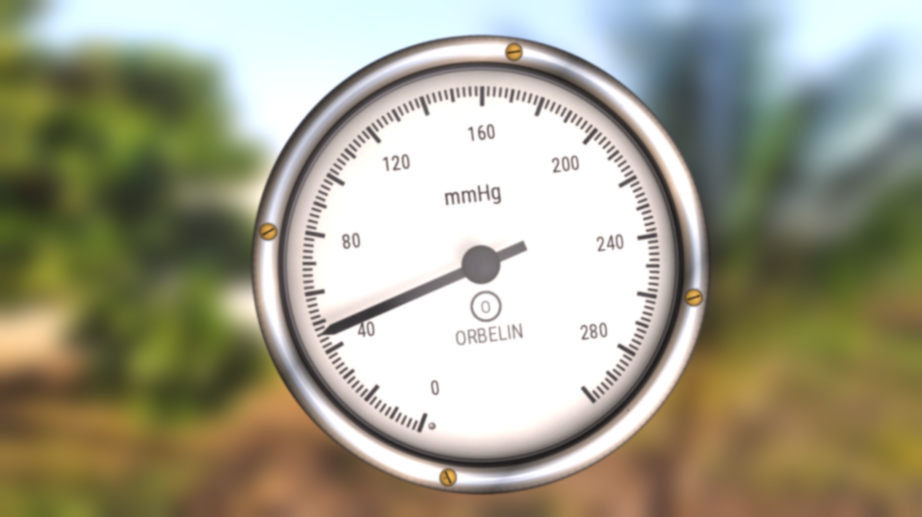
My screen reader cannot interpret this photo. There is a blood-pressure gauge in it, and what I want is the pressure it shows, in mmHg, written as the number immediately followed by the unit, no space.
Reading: 46mmHg
